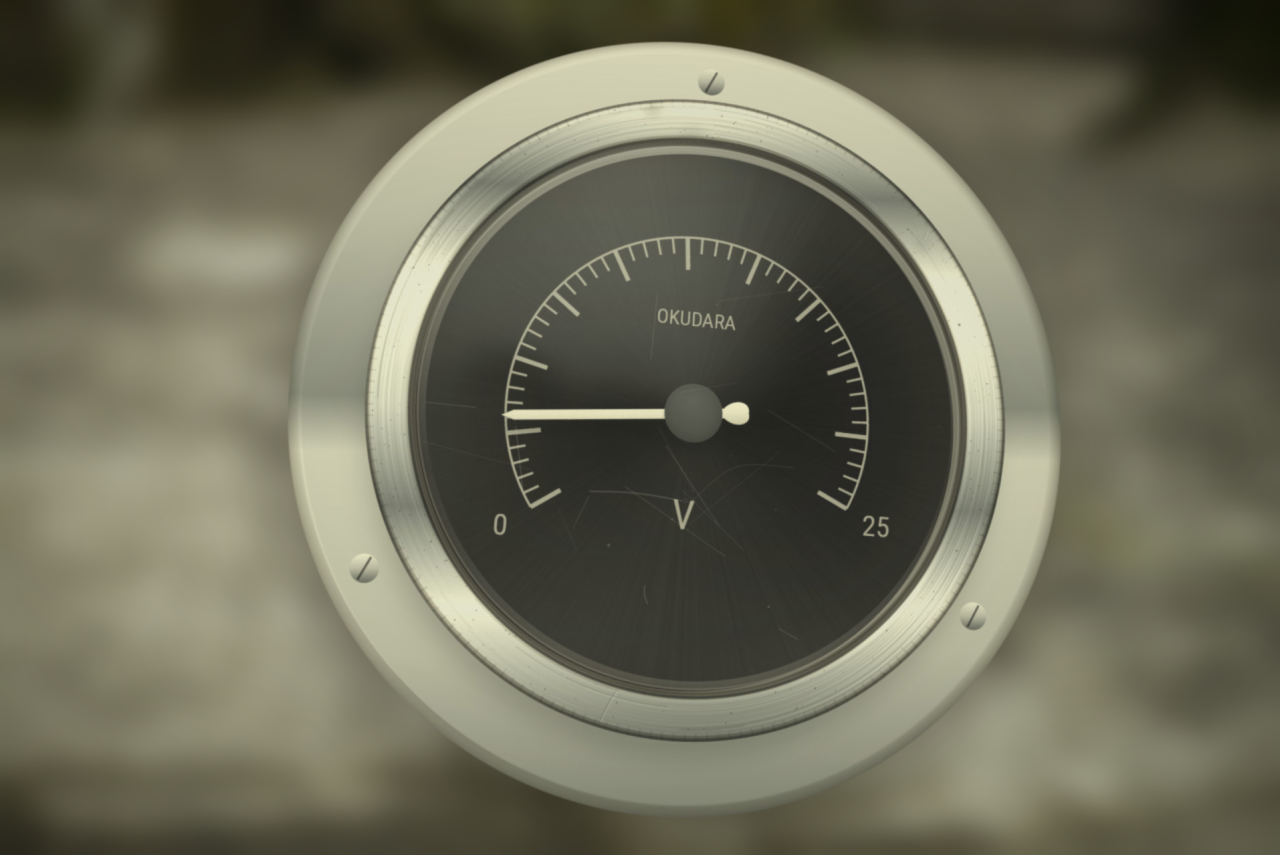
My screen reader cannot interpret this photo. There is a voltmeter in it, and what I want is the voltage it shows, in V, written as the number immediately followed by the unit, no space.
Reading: 3V
